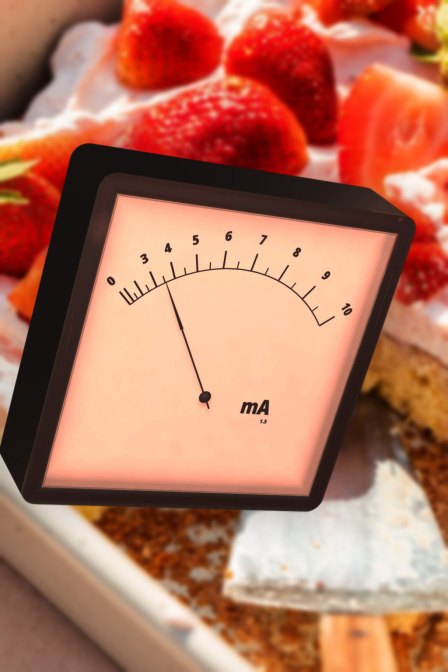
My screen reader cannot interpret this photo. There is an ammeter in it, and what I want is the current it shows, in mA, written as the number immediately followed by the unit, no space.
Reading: 3.5mA
